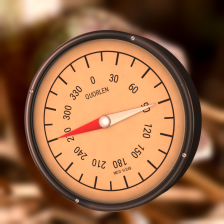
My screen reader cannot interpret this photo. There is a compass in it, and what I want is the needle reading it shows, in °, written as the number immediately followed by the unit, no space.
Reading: 270°
